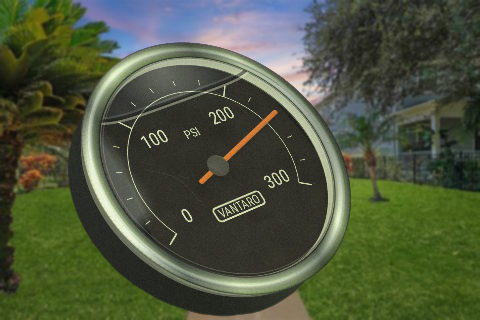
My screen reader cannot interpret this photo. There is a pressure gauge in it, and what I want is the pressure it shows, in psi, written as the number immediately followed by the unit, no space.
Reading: 240psi
